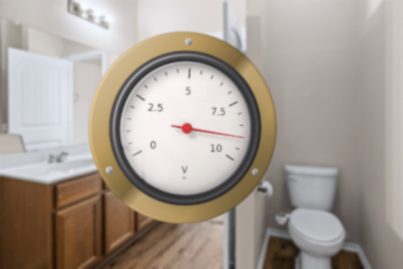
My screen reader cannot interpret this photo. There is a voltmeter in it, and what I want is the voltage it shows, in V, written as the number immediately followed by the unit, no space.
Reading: 9V
